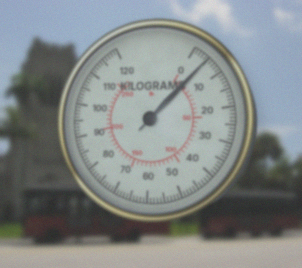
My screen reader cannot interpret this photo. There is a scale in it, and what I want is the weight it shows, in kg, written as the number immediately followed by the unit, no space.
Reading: 5kg
